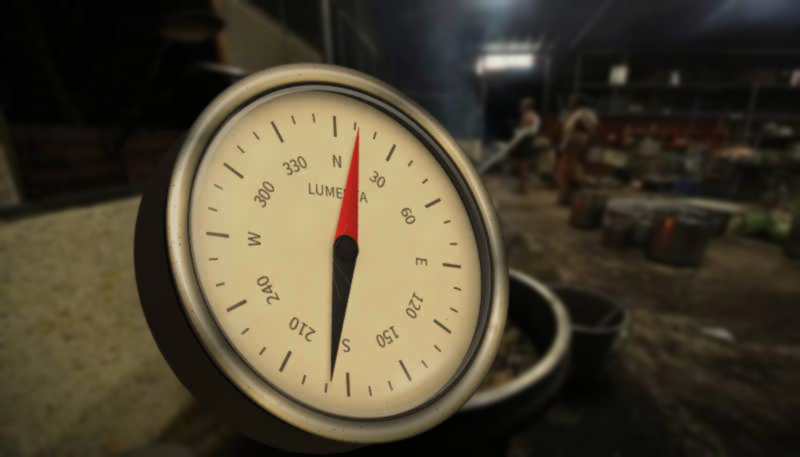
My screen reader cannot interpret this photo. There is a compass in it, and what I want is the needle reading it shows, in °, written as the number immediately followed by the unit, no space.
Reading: 10°
